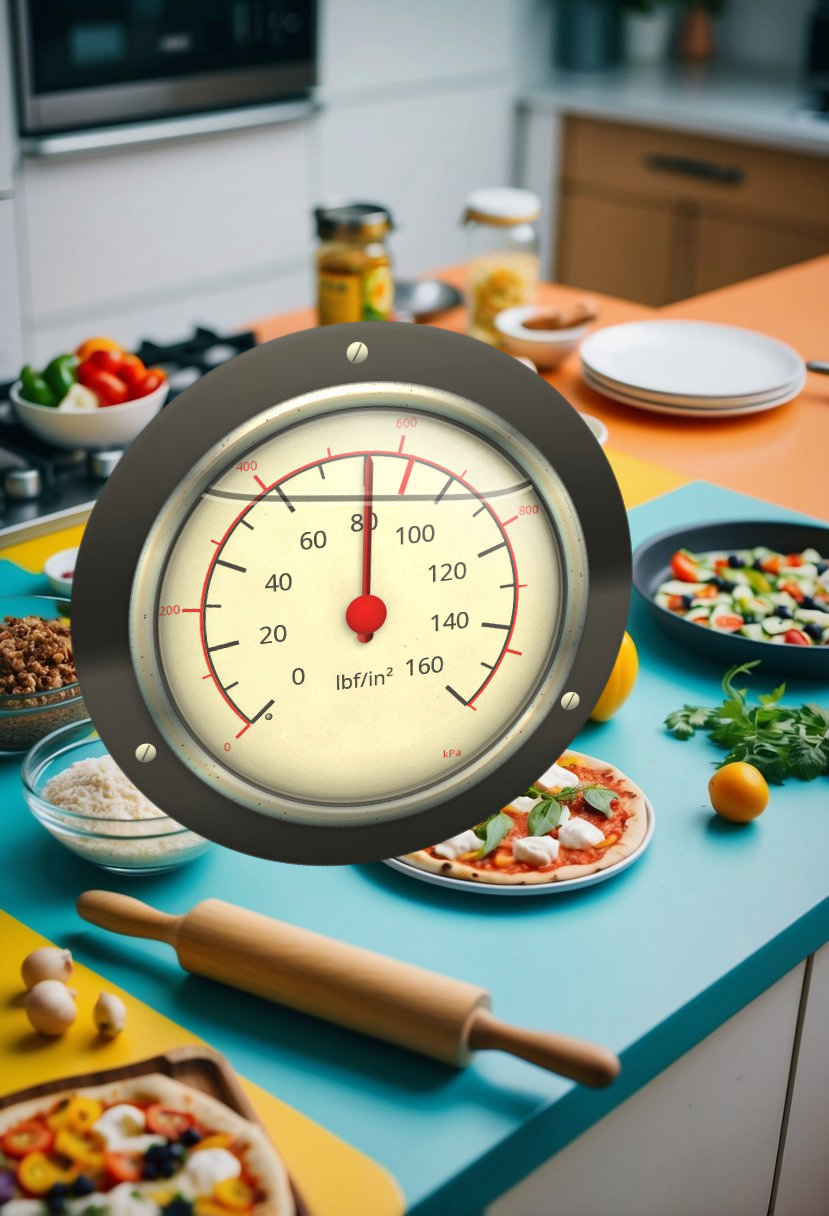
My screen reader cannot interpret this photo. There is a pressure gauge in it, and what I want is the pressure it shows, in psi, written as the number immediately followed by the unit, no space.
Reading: 80psi
